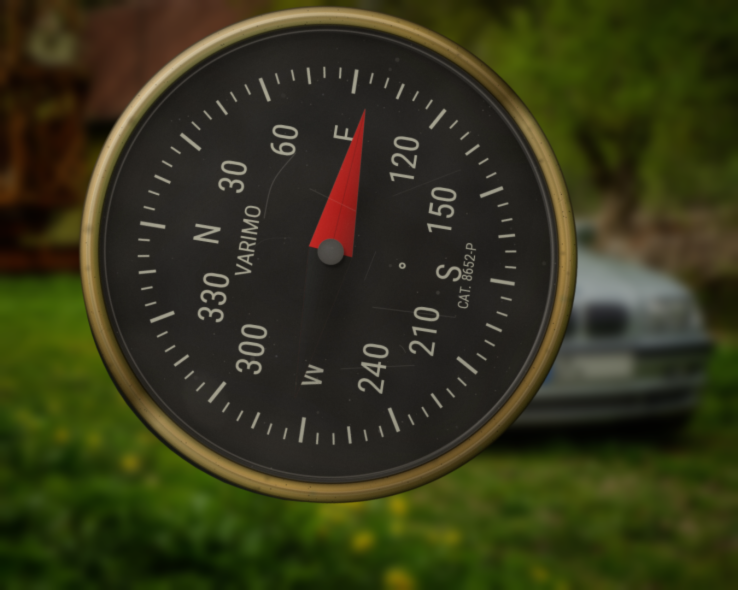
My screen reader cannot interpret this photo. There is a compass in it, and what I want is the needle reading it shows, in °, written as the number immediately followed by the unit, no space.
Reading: 95°
